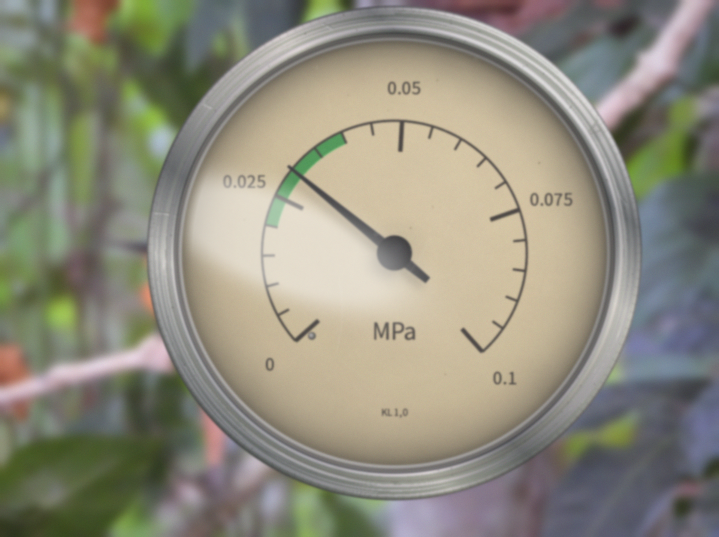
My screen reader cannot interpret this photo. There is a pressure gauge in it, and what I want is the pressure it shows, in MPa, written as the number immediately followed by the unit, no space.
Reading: 0.03MPa
